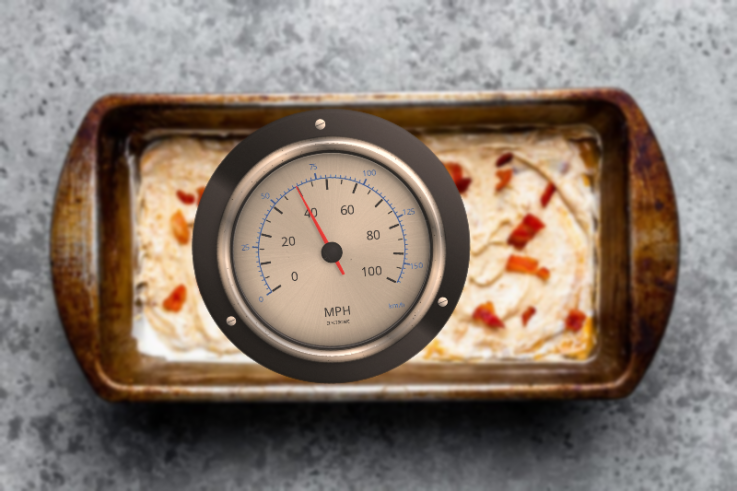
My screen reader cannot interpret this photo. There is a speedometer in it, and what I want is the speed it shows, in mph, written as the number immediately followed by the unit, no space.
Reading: 40mph
